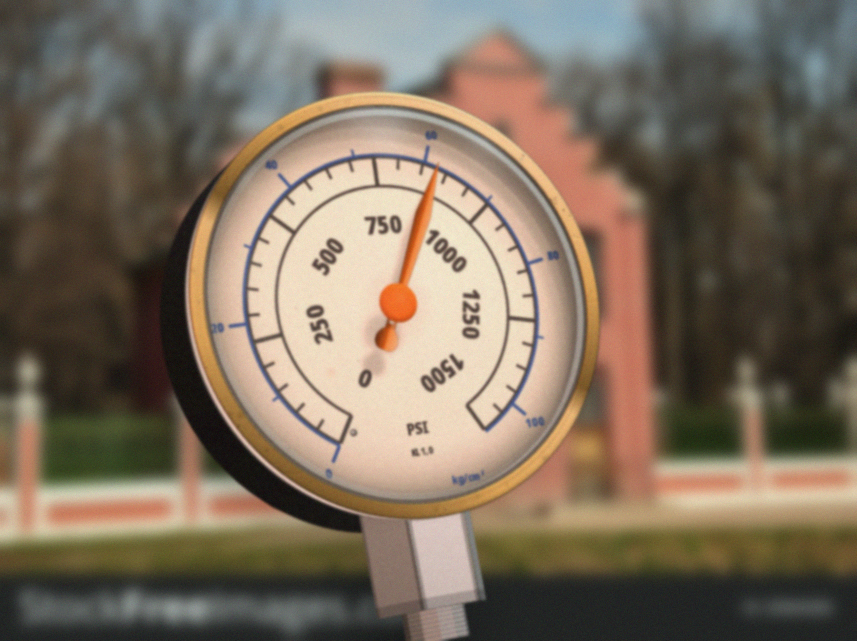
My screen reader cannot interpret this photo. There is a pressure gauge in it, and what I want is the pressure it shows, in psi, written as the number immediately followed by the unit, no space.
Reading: 875psi
